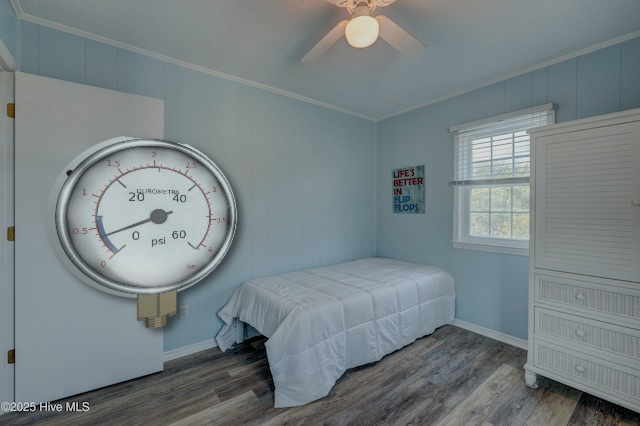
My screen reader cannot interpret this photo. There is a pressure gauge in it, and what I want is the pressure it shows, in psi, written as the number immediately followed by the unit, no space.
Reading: 5psi
